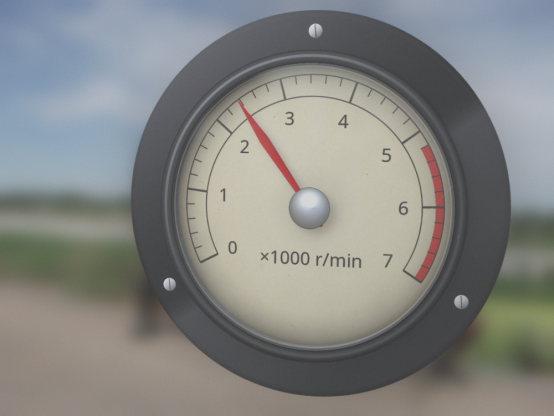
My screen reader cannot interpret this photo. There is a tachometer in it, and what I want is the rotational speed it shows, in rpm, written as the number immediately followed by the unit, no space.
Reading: 2400rpm
